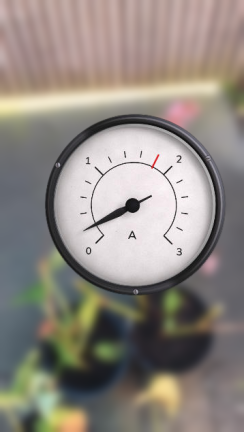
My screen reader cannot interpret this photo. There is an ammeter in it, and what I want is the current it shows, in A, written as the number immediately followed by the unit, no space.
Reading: 0.2A
